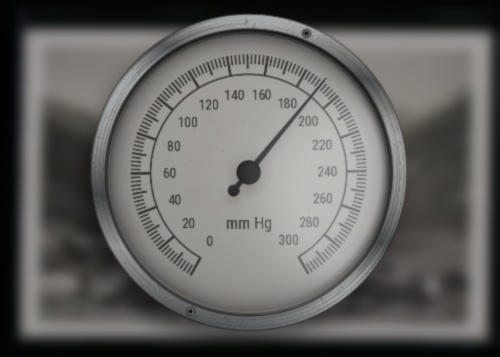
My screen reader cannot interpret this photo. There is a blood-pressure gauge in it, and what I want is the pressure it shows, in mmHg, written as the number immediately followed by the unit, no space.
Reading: 190mmHg
